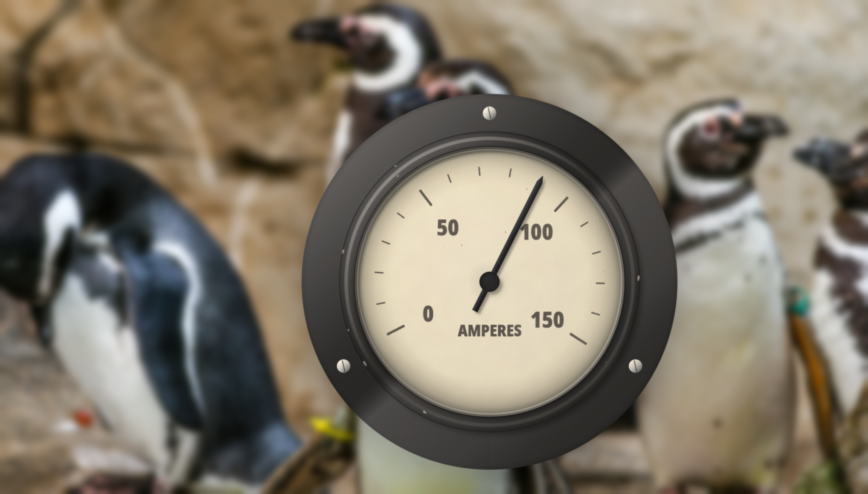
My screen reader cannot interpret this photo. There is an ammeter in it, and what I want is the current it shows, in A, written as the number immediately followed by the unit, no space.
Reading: 90A
